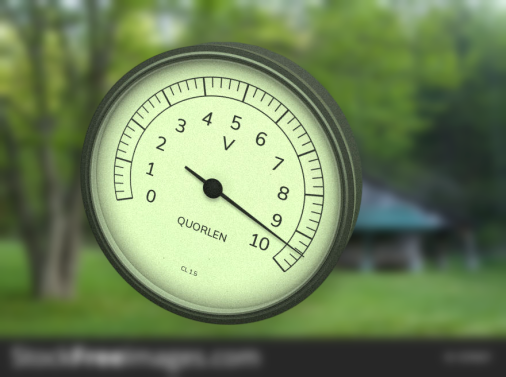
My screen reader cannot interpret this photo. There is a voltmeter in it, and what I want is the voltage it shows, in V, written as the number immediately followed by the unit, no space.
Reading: 9.4V
